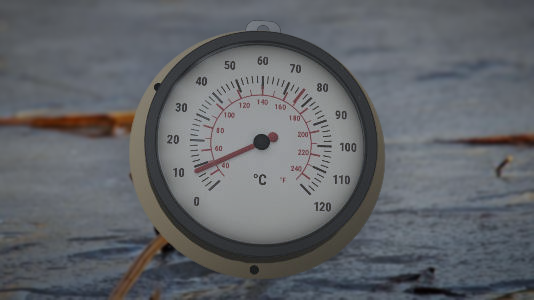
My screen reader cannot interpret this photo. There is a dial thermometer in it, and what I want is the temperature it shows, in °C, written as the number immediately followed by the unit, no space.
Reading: 8°C
